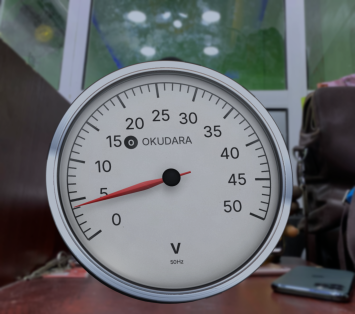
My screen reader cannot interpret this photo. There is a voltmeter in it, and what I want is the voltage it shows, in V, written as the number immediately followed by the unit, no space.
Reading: 4V
